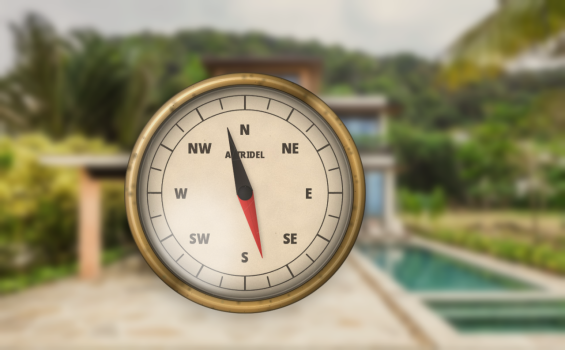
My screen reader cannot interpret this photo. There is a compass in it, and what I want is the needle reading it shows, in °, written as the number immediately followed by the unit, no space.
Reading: 165°
